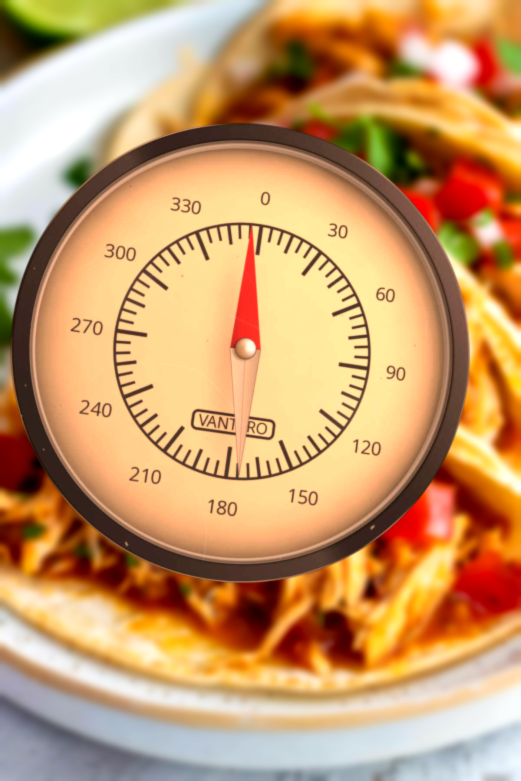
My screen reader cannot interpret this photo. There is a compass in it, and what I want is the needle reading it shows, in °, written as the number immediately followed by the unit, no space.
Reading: 355°
